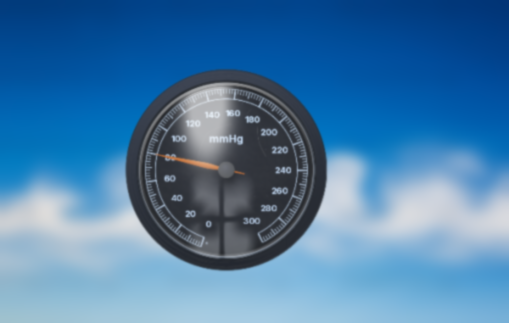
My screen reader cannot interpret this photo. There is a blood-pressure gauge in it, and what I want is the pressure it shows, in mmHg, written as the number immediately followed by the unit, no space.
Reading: 80mmHg
